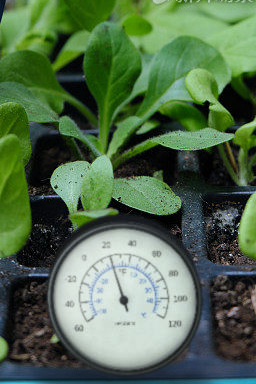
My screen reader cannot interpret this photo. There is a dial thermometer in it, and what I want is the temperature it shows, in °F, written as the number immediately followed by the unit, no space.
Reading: 20°F
